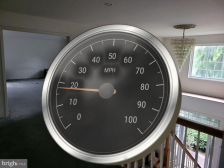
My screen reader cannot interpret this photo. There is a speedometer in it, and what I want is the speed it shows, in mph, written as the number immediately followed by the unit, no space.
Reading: 17.5mph
